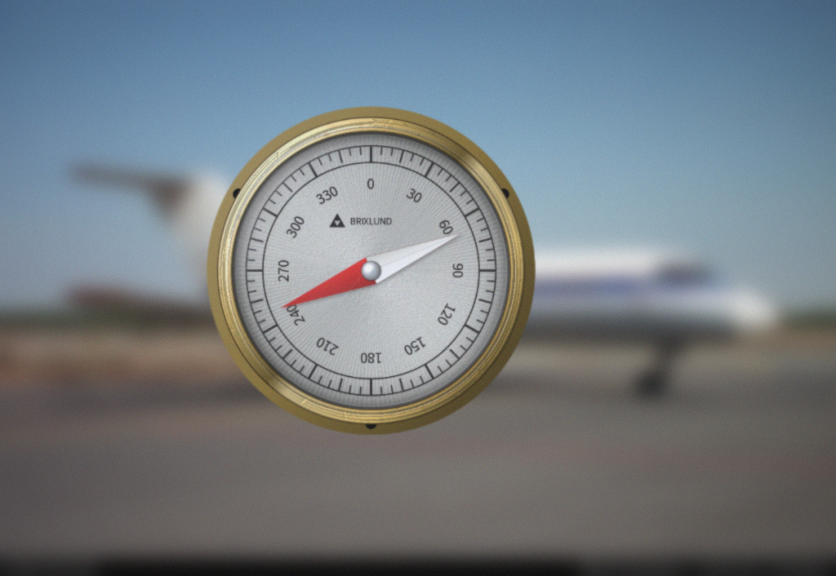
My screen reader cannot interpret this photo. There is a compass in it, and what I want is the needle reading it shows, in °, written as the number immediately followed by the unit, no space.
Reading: 247.5°
